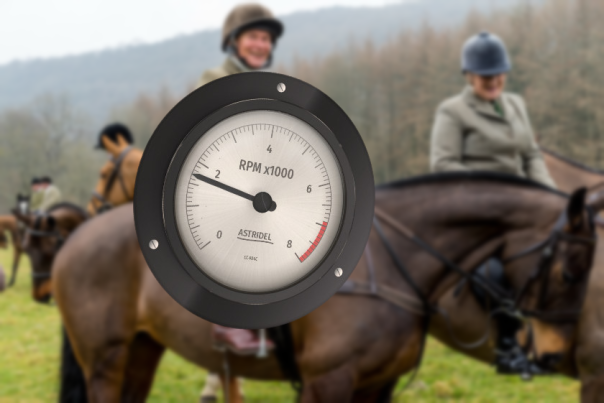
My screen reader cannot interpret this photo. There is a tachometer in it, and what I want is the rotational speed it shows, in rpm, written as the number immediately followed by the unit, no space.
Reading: 1700rpm
